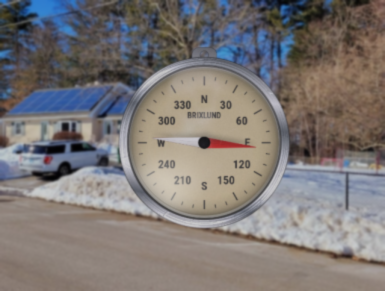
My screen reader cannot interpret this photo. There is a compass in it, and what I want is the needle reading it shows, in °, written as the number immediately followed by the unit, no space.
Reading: 95°
